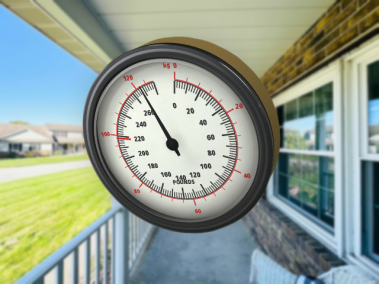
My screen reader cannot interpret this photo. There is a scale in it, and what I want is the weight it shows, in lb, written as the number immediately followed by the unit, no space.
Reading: 270lb
